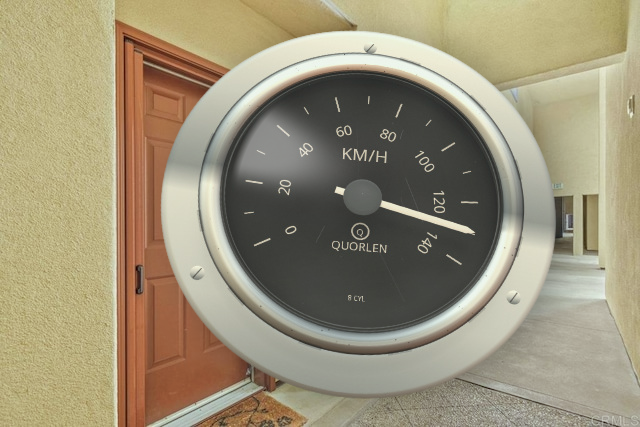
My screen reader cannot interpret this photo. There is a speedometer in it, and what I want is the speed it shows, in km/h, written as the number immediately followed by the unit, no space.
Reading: 130km/h
